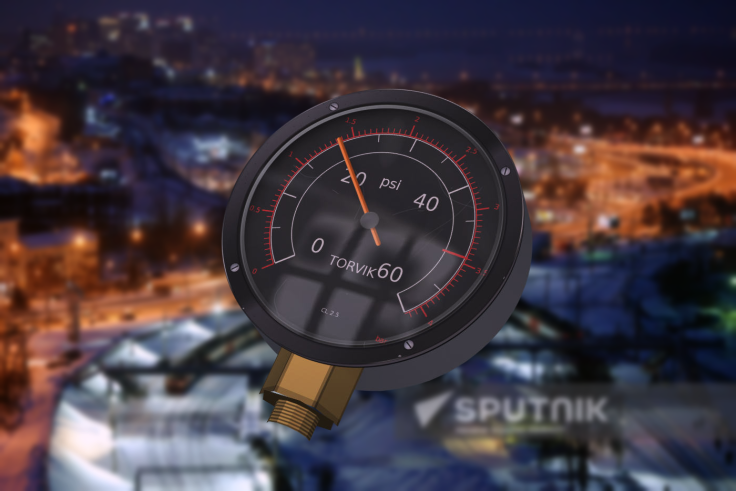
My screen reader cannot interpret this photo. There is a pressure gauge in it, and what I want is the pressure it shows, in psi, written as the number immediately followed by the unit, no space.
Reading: 20psi
